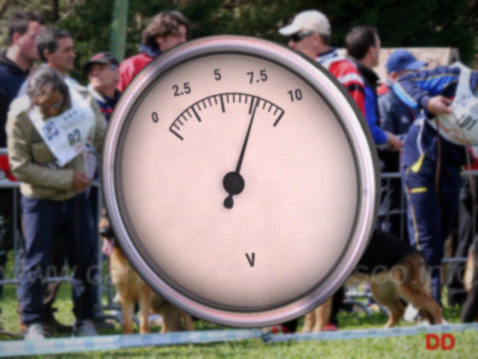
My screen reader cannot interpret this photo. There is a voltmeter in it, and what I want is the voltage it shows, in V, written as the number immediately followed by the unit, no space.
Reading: 8V
